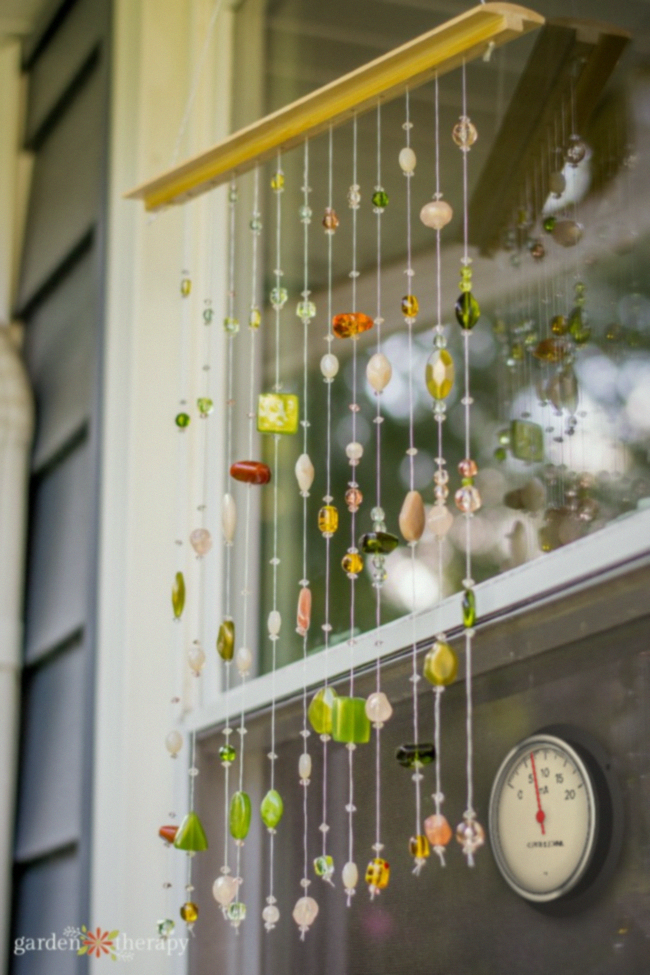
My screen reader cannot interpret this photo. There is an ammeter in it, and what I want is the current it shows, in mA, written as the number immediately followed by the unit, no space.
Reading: 7.5mA
